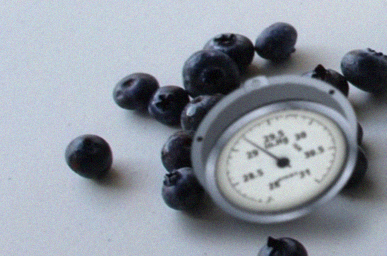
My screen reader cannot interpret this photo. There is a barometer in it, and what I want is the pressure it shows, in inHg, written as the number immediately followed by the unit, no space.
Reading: 29.2inHg
